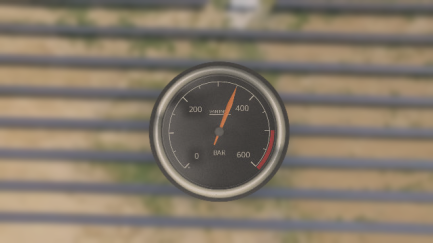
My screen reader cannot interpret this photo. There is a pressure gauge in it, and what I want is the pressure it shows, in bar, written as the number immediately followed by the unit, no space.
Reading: 350bar
